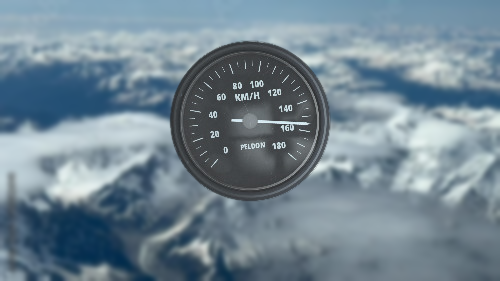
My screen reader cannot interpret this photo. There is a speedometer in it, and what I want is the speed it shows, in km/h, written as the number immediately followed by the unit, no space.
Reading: 155km/h
